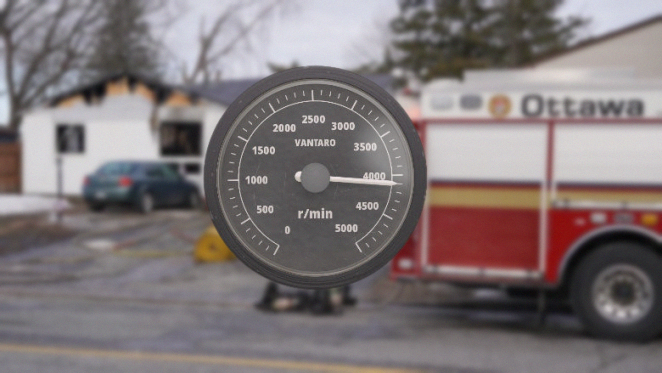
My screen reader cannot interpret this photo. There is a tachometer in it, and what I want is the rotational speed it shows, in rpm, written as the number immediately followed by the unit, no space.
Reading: 4100rpm
